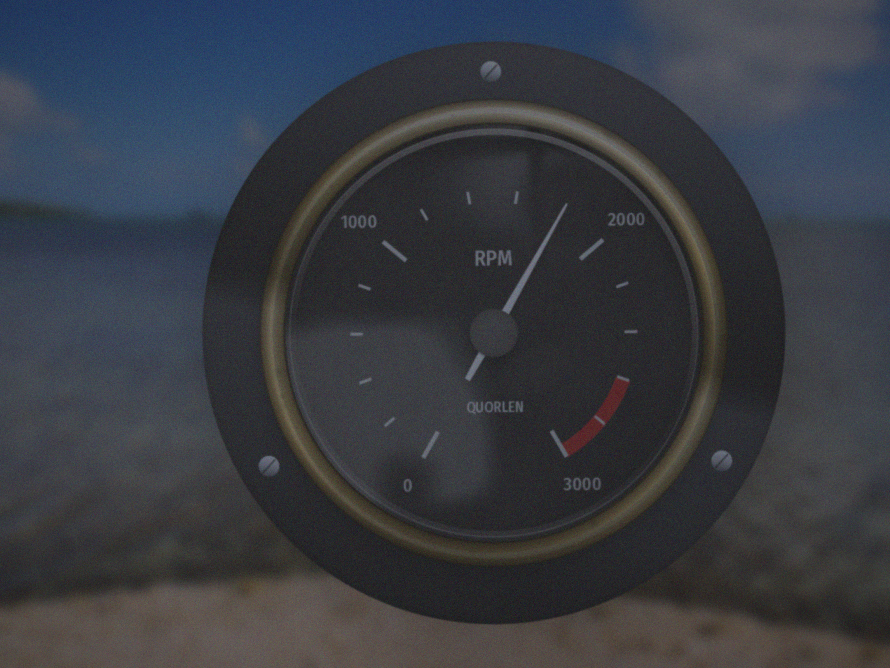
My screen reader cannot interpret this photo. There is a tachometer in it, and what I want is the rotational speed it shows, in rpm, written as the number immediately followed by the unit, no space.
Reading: 1800rpm
